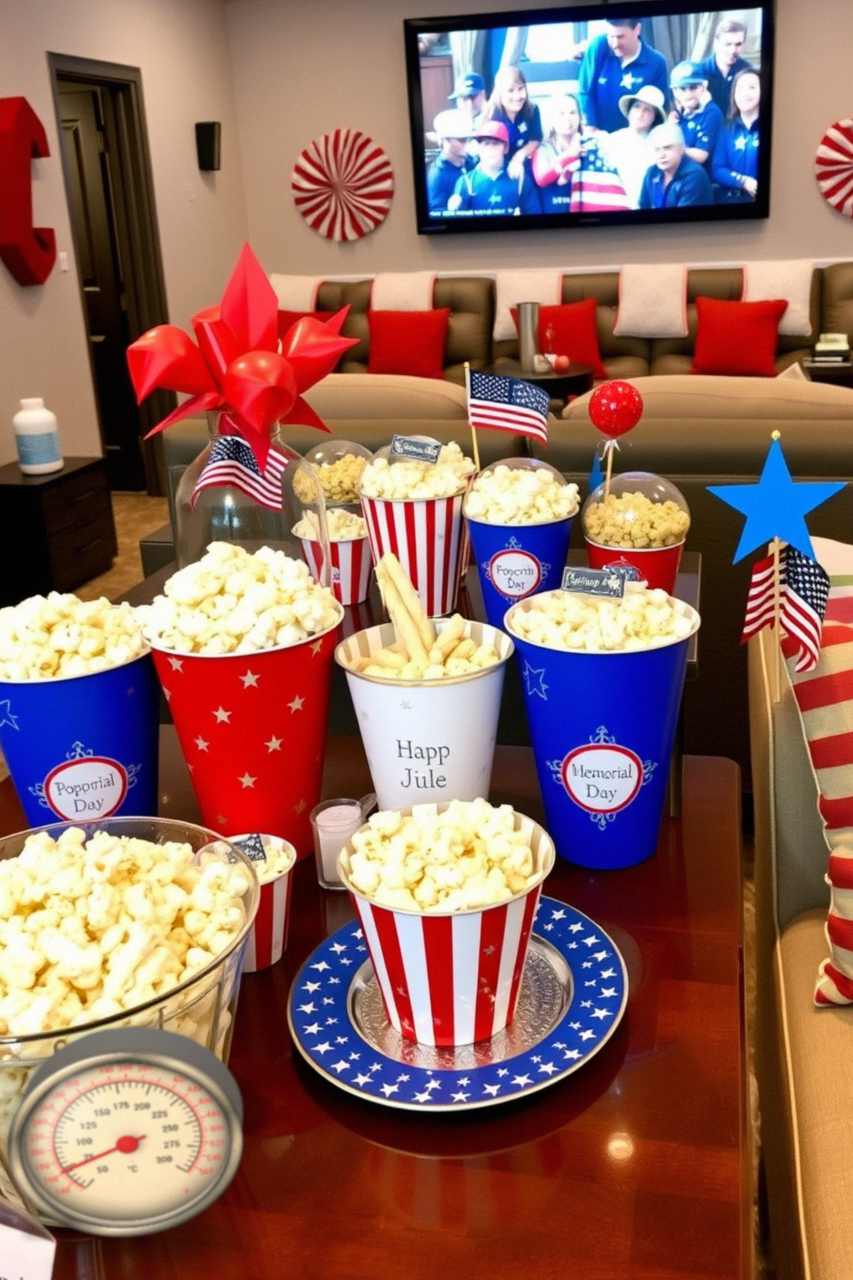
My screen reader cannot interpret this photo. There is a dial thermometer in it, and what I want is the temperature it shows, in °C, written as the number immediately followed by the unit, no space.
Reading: 75°C
